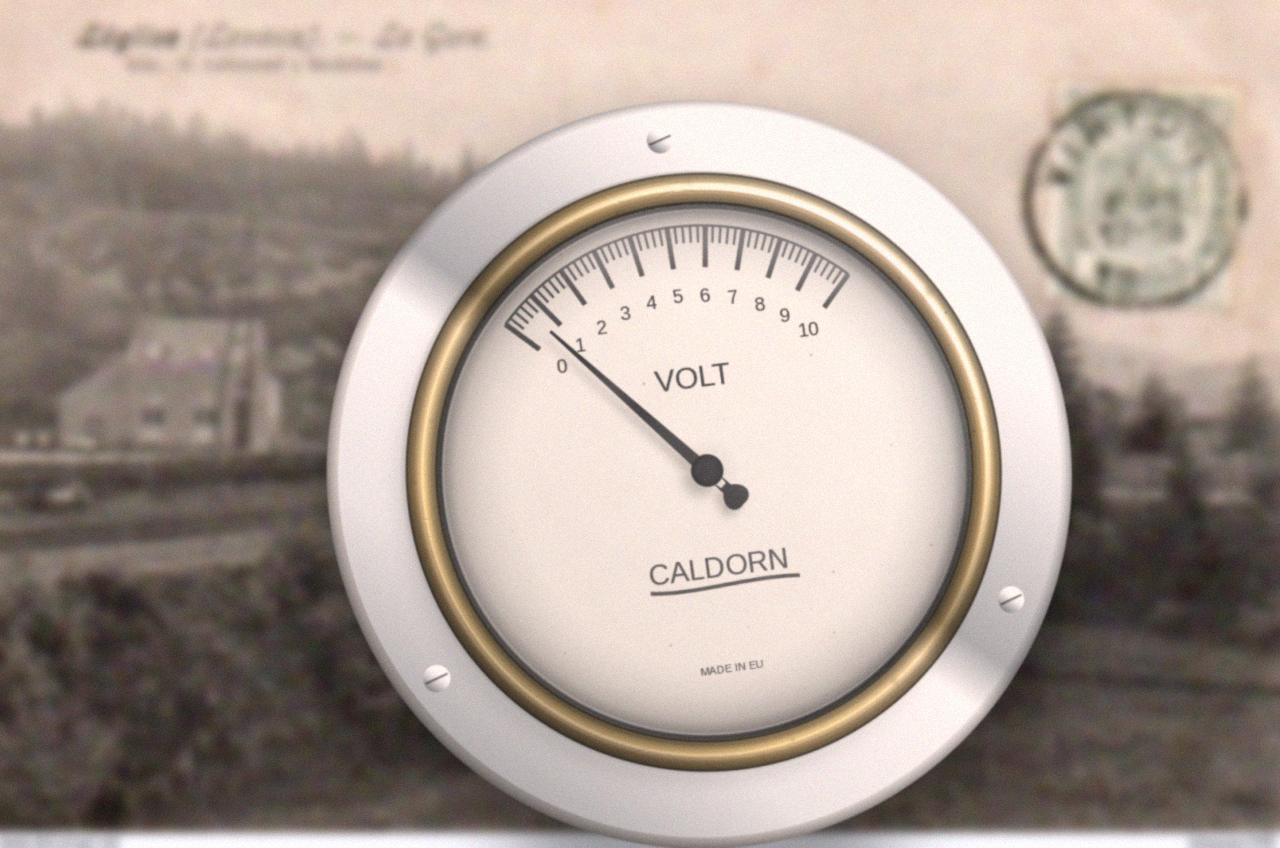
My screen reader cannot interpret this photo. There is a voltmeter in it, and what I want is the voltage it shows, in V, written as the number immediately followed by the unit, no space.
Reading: 0.6V
